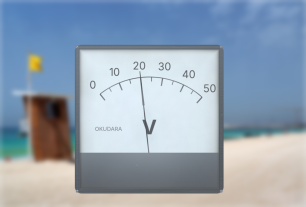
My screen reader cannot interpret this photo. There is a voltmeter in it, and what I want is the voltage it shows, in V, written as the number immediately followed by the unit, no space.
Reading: 20V
